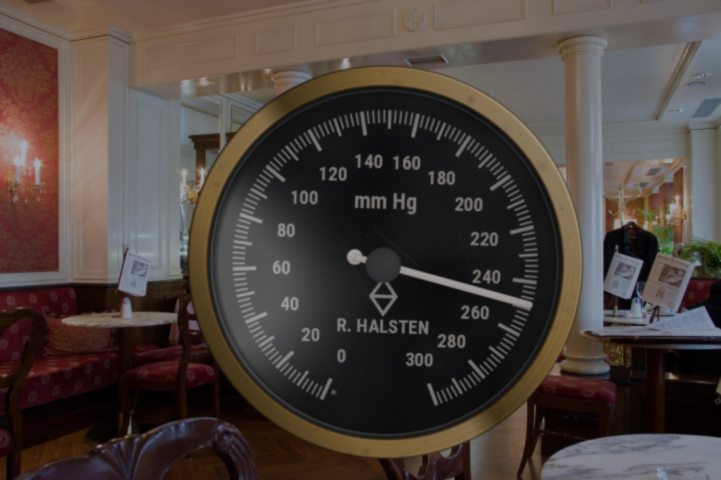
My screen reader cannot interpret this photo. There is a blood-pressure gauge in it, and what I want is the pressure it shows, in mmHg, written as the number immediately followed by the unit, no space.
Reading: 248mmHg
